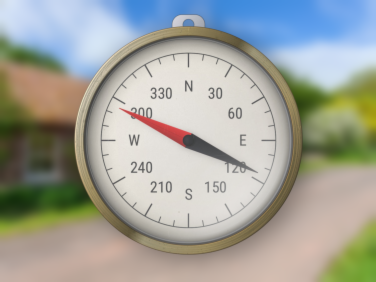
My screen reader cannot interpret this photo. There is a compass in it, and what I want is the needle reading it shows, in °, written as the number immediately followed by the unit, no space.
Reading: 295°
